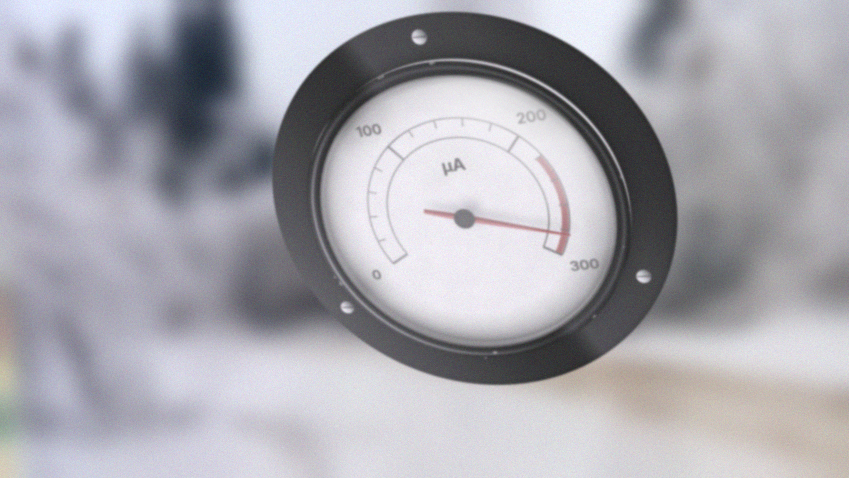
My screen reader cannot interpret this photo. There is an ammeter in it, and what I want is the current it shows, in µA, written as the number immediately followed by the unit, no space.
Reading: 280µA
